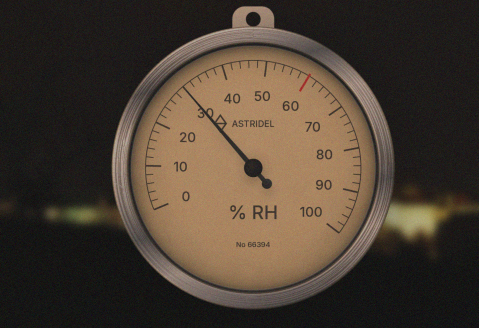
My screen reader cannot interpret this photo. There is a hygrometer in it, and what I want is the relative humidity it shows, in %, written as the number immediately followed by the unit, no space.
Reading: 30%
